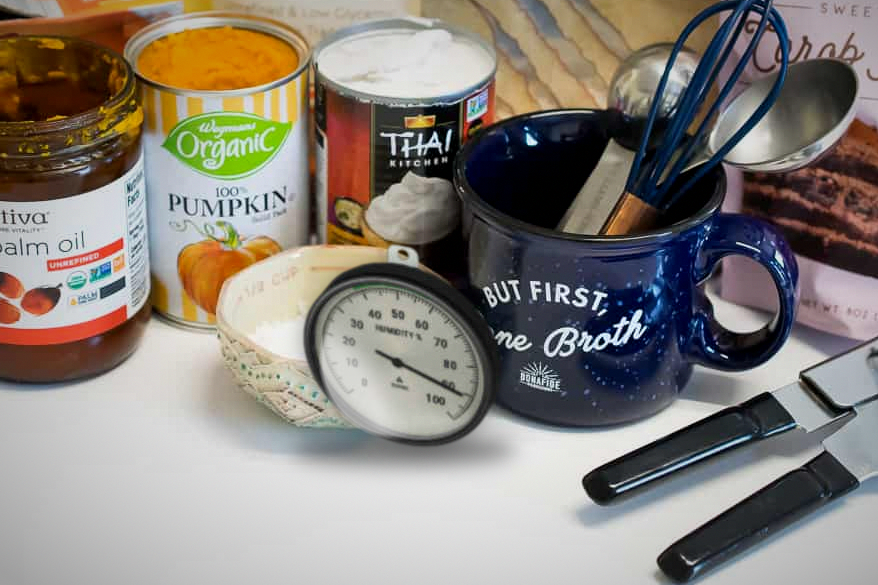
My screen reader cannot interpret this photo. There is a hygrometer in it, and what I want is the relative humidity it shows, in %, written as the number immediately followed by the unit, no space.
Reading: 90%
